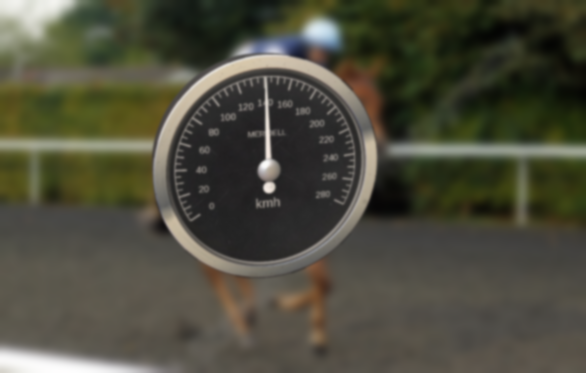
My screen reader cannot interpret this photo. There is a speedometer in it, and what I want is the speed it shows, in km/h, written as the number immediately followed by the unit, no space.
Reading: 140km/h
